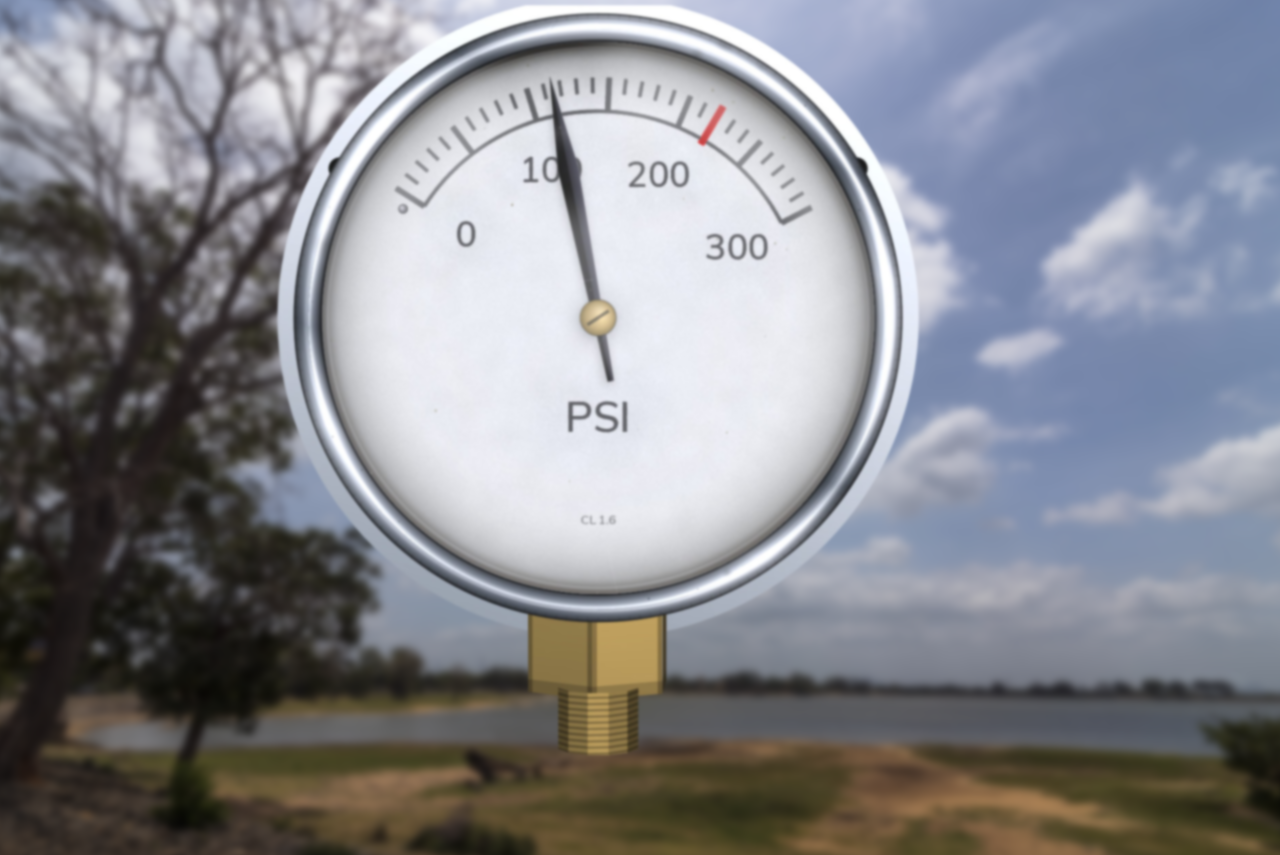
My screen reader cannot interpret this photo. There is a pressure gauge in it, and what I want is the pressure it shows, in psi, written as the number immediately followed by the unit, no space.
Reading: 115psi
